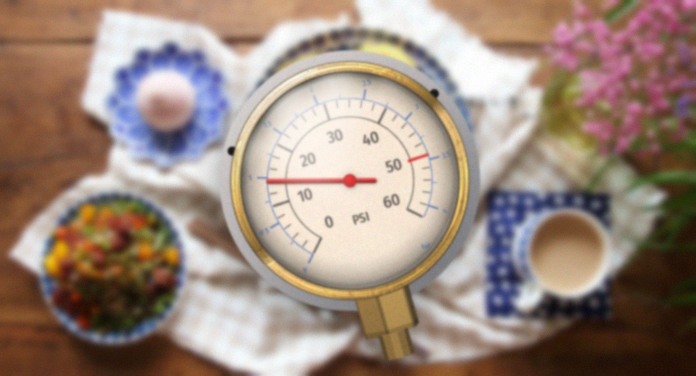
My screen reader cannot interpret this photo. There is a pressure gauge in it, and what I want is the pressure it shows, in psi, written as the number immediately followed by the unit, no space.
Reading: 14psi
